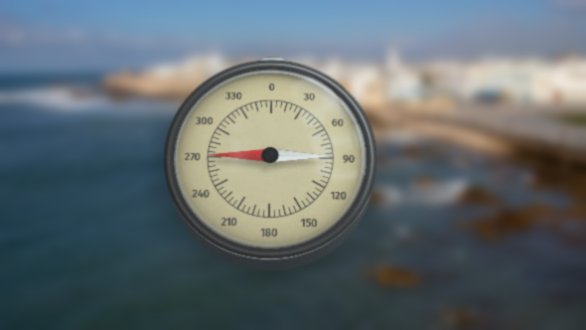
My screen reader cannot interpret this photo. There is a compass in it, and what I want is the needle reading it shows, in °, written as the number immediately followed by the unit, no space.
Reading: 270°
